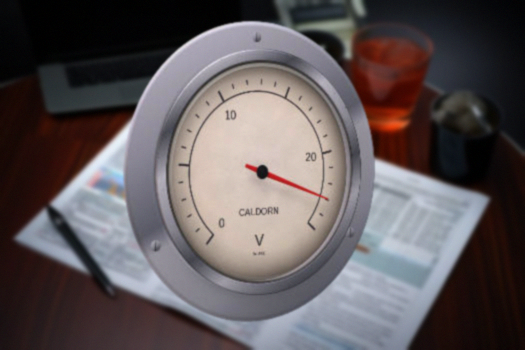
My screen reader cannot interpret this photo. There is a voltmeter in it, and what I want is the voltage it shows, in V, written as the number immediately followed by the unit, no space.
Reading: 23V
